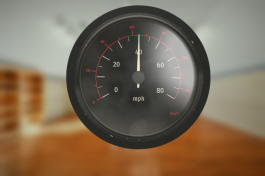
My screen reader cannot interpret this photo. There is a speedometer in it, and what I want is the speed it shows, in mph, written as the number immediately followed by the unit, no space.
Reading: 40mph
